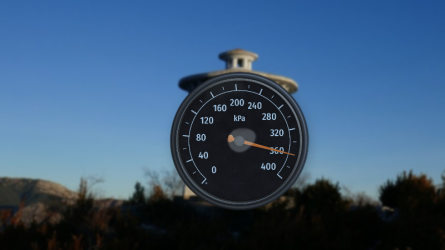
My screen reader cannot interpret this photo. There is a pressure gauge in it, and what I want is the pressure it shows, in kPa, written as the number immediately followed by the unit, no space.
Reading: 360kPa
